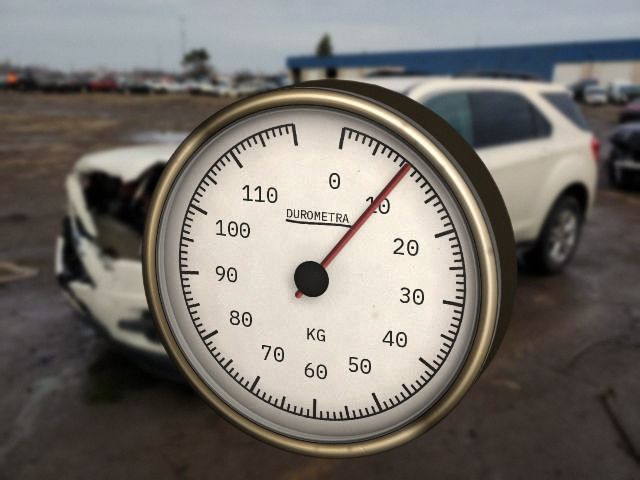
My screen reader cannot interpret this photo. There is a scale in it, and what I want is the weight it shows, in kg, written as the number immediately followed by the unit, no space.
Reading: 10kg
